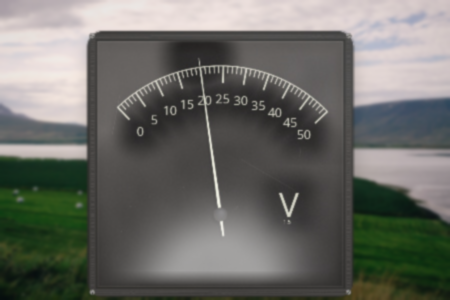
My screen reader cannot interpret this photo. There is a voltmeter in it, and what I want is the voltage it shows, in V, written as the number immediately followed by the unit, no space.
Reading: 20V
